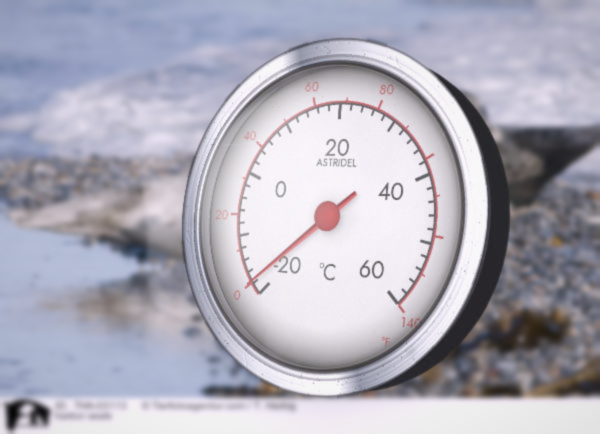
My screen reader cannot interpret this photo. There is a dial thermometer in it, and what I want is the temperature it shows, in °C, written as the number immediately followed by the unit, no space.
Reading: -18°C
